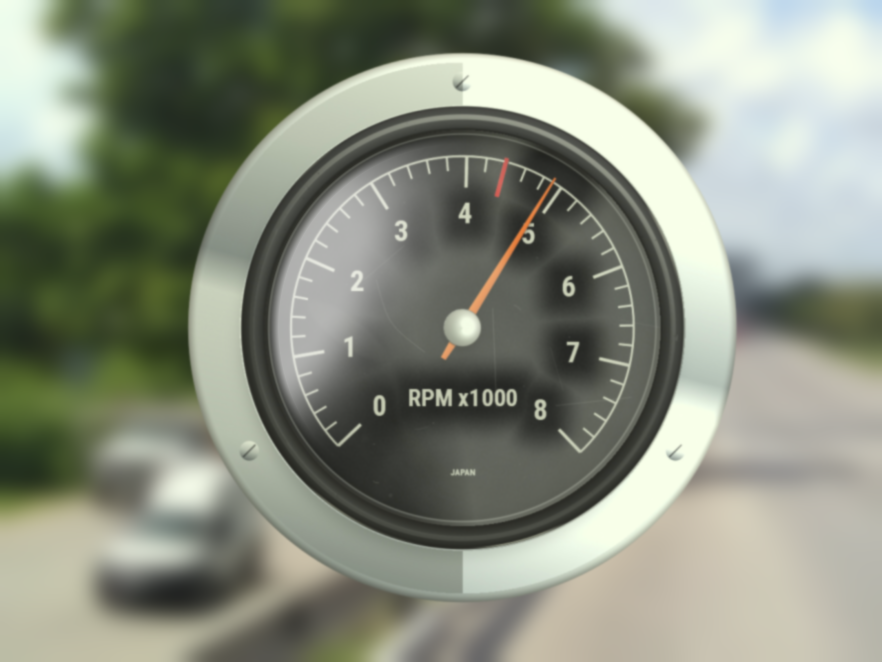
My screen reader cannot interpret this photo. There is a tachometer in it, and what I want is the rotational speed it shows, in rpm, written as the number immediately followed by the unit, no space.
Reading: 4900rpm
